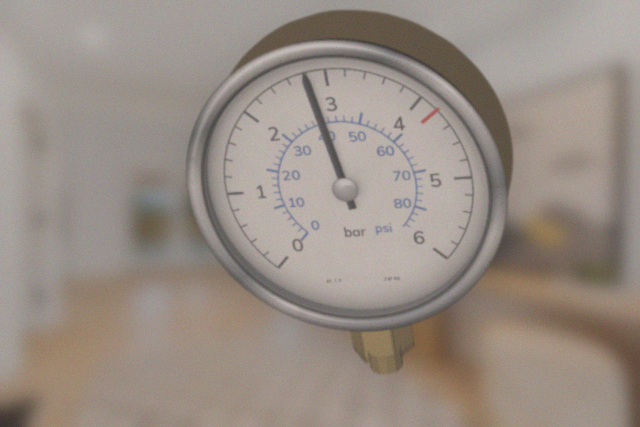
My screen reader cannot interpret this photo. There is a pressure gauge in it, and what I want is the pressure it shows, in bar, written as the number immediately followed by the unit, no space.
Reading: 2.8bar
